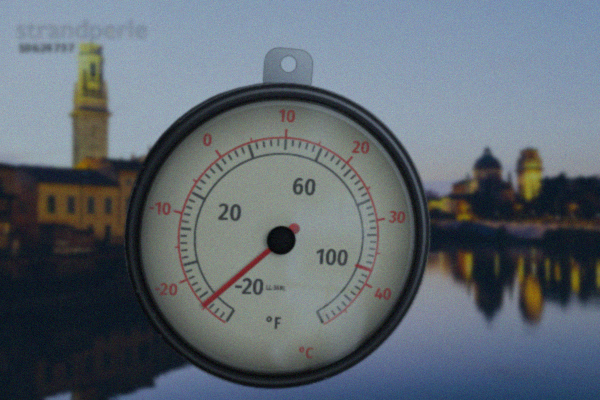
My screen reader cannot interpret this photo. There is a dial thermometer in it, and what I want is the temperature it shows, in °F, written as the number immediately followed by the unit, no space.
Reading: -12°F
